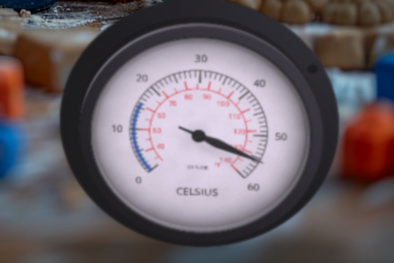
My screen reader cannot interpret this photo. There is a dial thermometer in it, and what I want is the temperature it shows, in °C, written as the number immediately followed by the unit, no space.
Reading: 55°C
